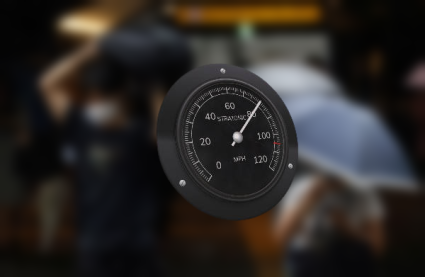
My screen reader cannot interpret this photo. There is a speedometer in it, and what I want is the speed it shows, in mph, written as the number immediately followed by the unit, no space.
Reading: 80mph
